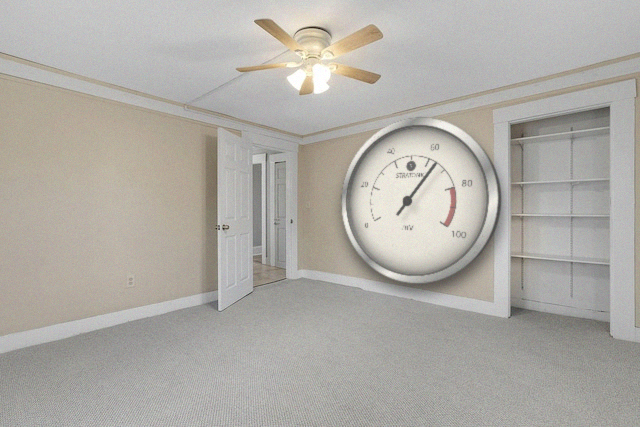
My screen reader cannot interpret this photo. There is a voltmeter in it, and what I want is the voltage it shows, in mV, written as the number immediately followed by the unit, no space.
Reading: 65mV
